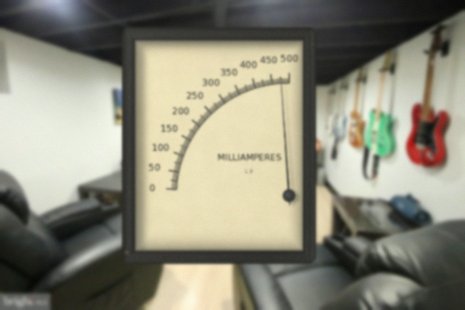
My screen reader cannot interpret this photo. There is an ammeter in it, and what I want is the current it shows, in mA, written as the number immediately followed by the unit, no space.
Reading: 475mA
